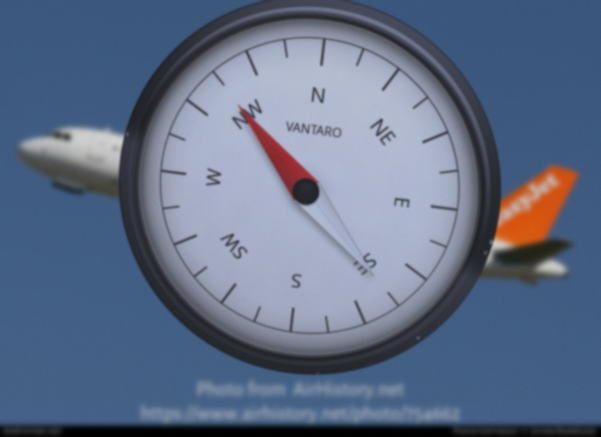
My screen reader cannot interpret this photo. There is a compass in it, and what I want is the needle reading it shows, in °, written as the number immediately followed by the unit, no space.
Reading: 315°
